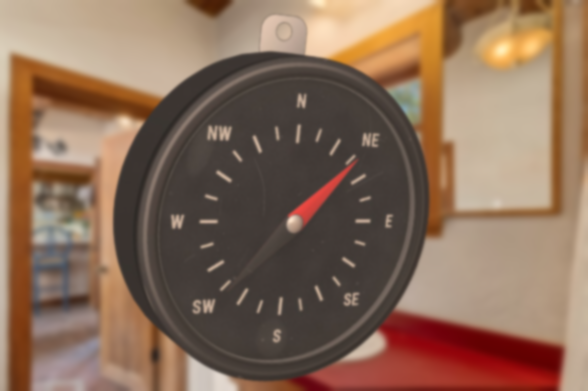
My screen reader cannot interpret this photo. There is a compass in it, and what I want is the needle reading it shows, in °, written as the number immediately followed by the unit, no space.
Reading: 45°
